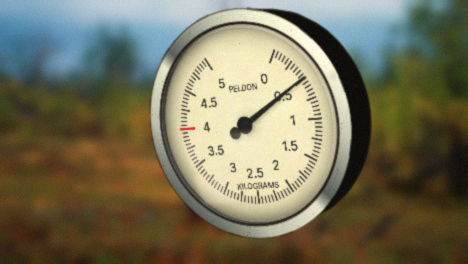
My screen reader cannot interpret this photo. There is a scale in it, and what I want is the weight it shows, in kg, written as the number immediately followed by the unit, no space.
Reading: 0.5kg
